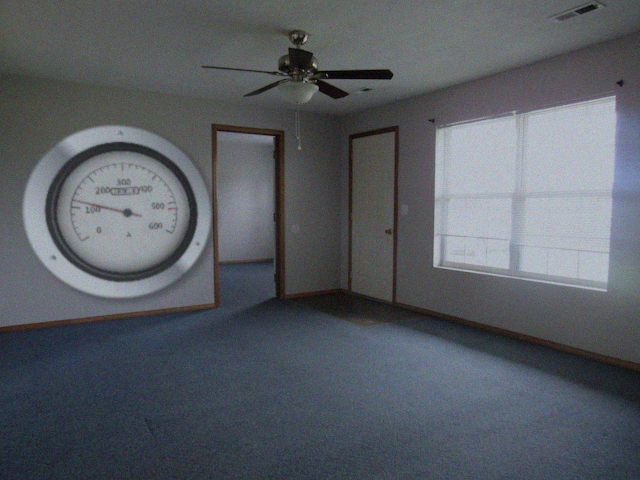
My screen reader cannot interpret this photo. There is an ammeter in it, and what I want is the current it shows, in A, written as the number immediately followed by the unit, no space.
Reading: 120A
